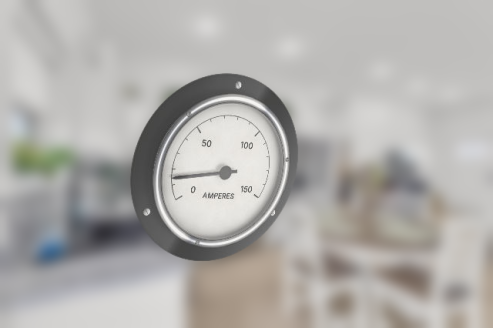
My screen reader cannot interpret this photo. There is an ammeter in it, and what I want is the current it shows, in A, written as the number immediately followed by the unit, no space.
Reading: 15A
